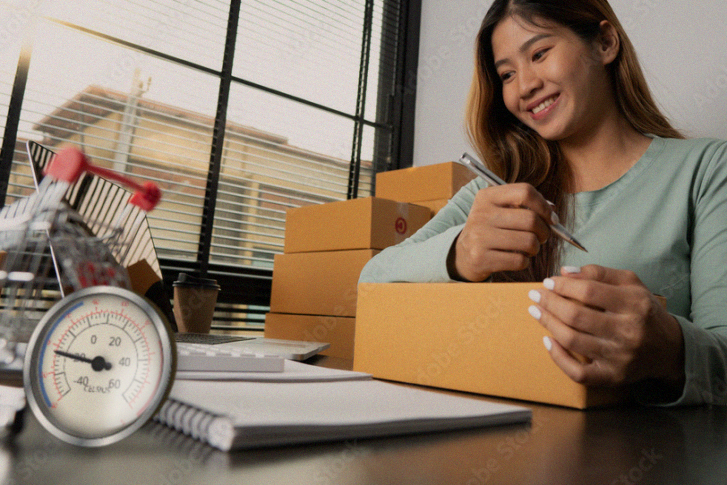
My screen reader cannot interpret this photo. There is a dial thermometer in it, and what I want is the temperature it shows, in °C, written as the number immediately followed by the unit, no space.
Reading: -20°C
